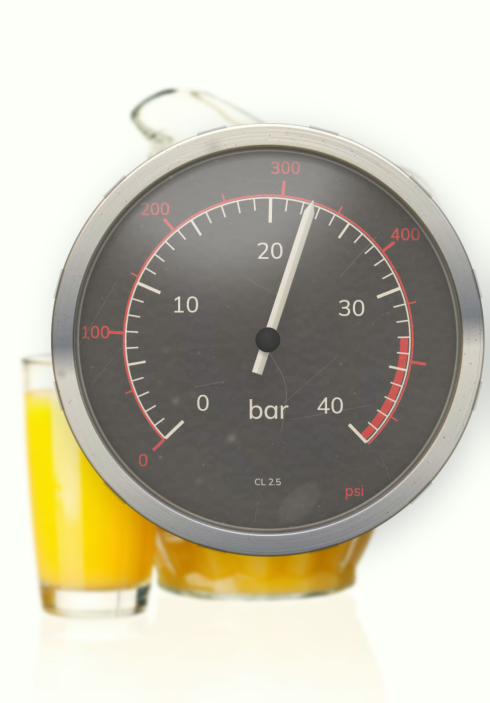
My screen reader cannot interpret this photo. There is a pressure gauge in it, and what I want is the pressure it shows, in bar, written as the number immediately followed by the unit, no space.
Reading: 22.5bar
